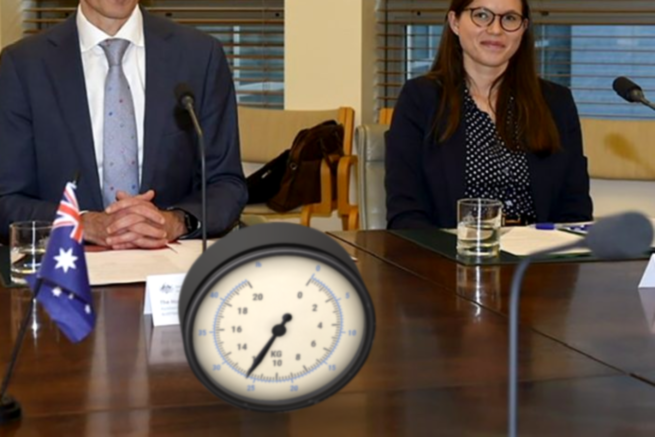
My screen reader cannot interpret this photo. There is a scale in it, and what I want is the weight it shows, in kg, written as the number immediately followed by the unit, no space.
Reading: 12kg
